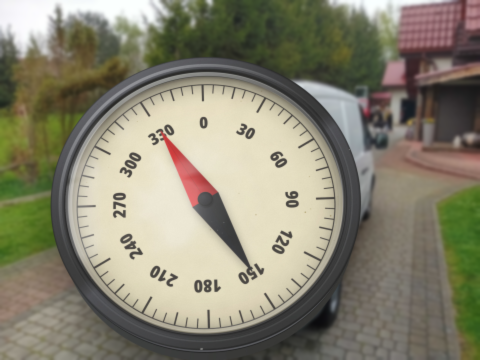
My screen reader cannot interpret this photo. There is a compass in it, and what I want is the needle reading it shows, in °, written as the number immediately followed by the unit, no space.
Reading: 330°
